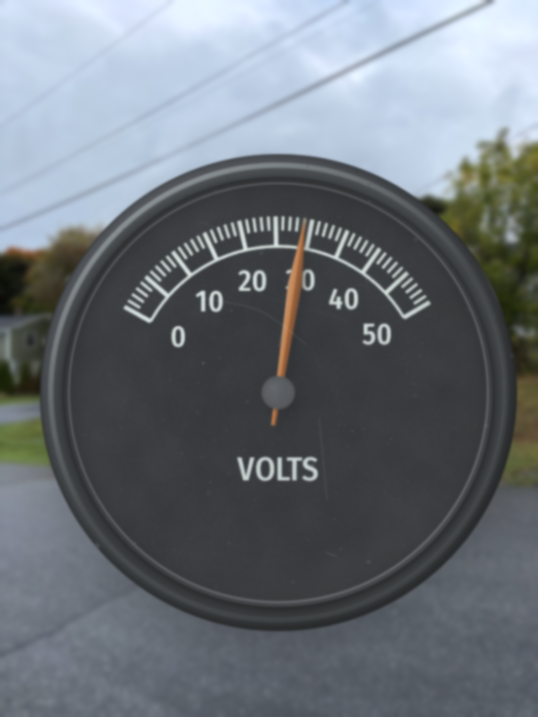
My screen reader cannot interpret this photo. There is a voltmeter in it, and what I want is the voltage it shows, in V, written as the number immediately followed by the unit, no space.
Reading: 29V
